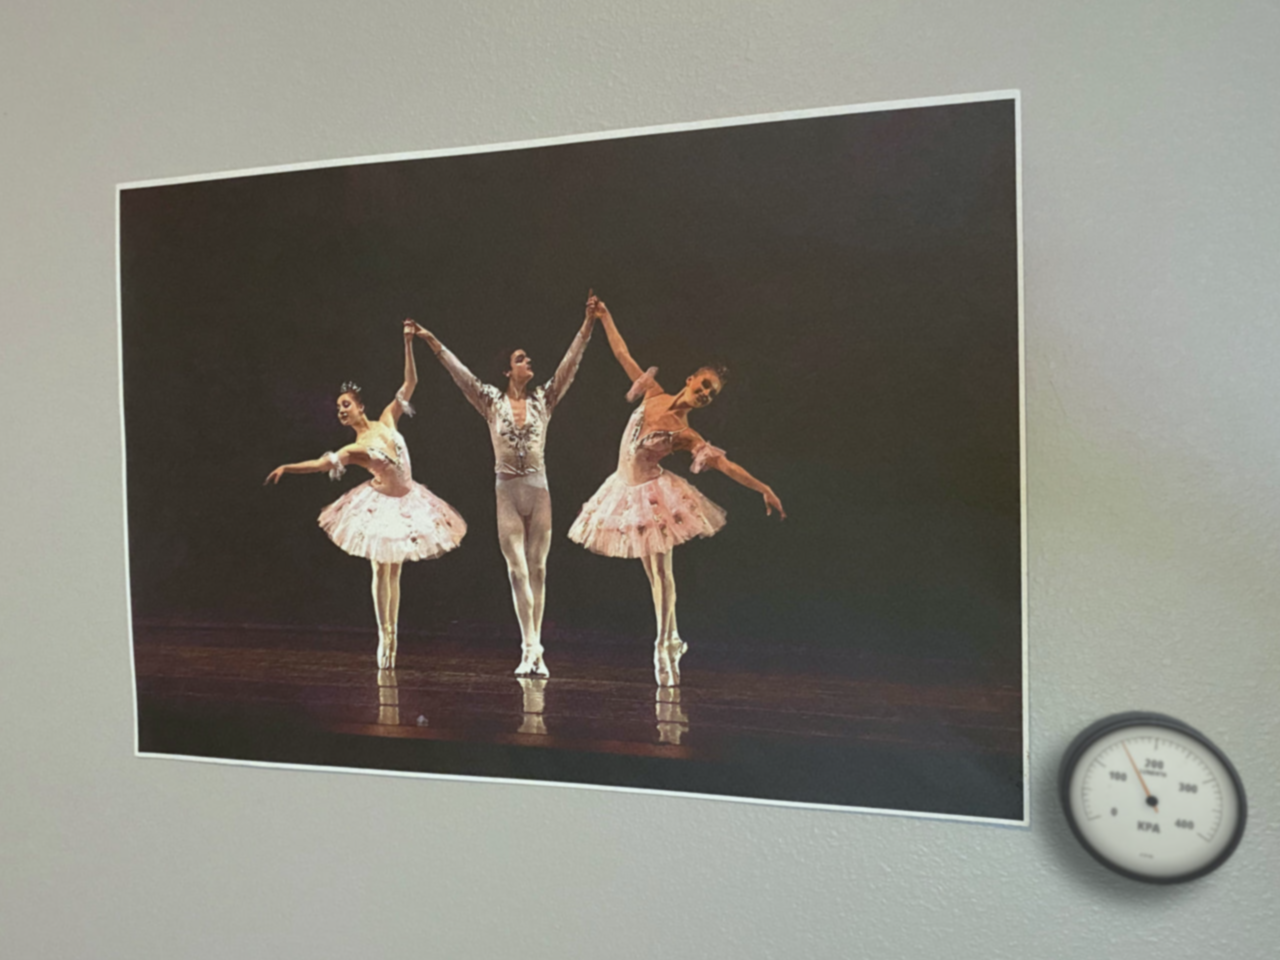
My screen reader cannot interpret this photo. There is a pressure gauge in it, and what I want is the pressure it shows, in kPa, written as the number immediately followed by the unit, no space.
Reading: 150kPa
